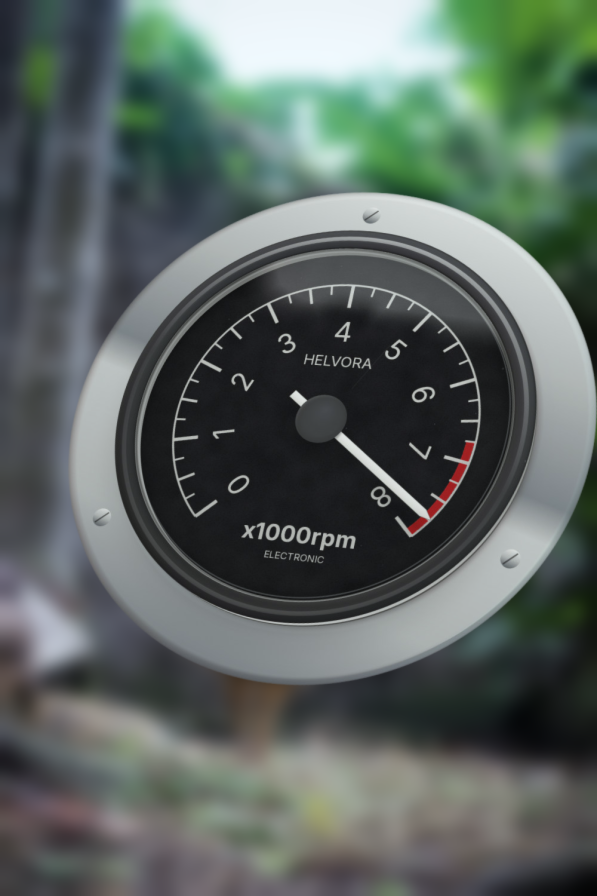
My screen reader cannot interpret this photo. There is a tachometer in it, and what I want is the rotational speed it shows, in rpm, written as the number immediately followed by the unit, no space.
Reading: 7750rpm
